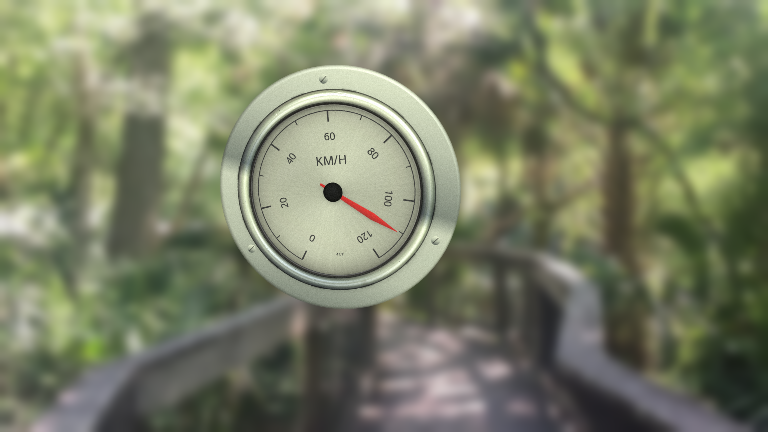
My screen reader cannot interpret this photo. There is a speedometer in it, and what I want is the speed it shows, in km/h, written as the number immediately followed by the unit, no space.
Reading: 110km/h
